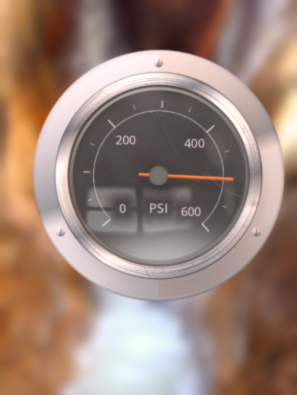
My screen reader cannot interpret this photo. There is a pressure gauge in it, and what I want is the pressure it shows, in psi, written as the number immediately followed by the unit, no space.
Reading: 500psi
